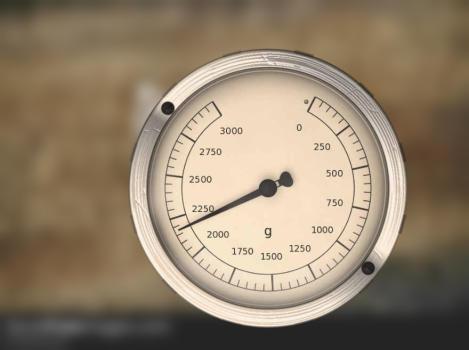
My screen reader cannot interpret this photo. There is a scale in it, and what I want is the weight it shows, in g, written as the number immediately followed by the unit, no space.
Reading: 2175g
